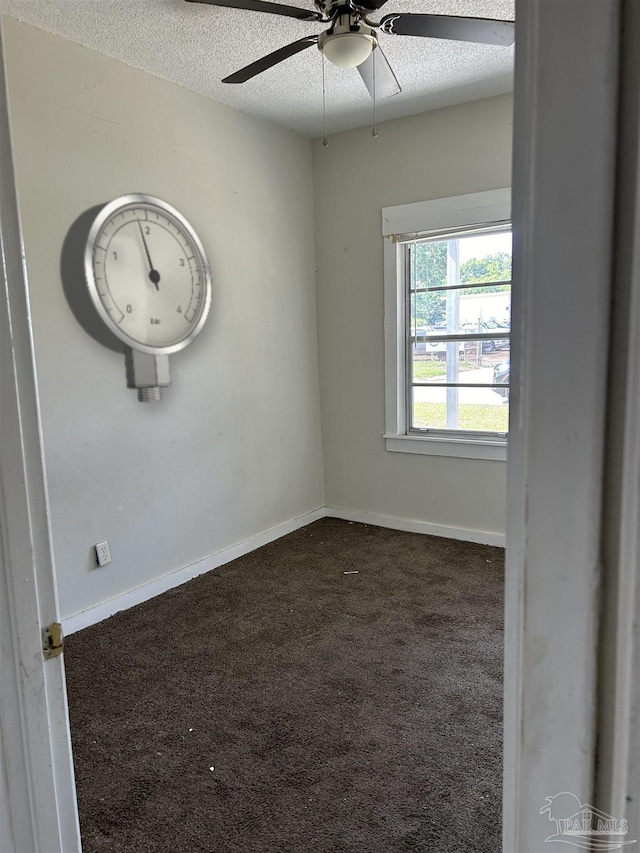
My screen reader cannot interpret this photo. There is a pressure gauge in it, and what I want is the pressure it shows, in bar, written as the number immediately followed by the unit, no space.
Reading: 1.8bar
